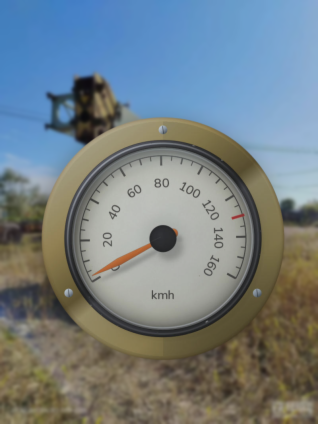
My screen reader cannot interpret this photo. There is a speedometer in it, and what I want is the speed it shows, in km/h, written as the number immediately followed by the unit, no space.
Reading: 2.5km/h
